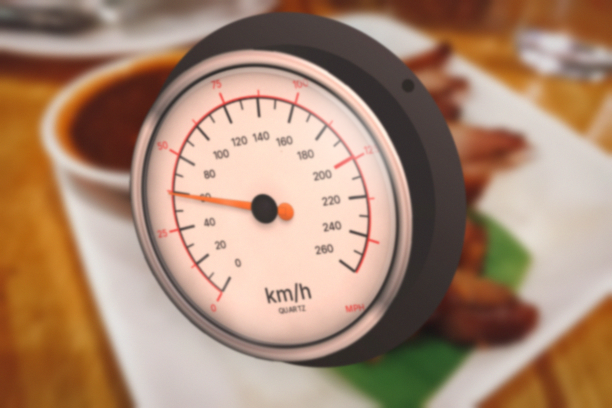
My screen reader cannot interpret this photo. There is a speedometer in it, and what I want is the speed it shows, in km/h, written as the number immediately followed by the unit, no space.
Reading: 60km/h
